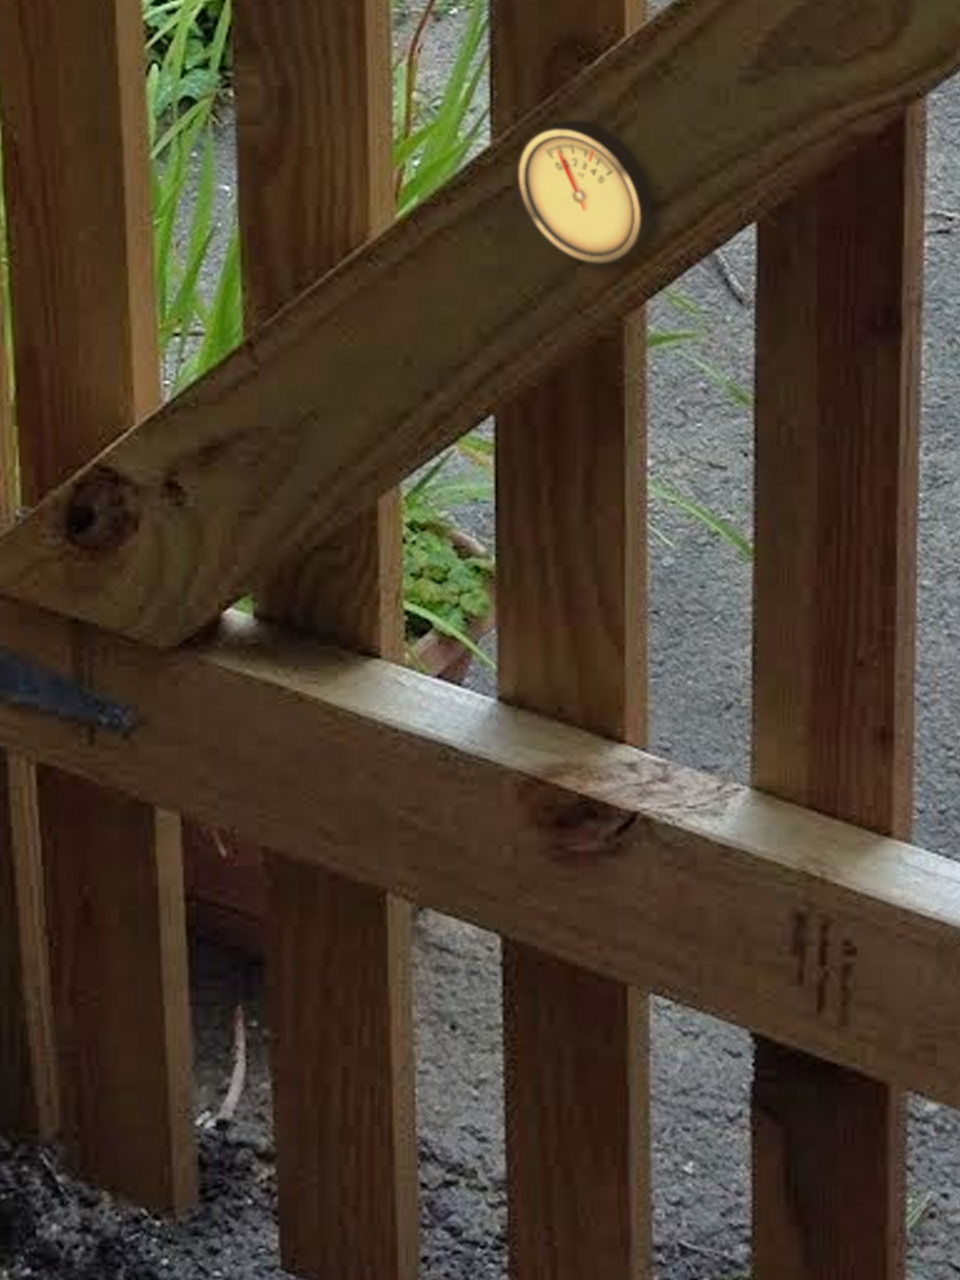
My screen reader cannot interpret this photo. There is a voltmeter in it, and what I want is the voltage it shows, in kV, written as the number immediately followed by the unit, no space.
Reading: 1kV
